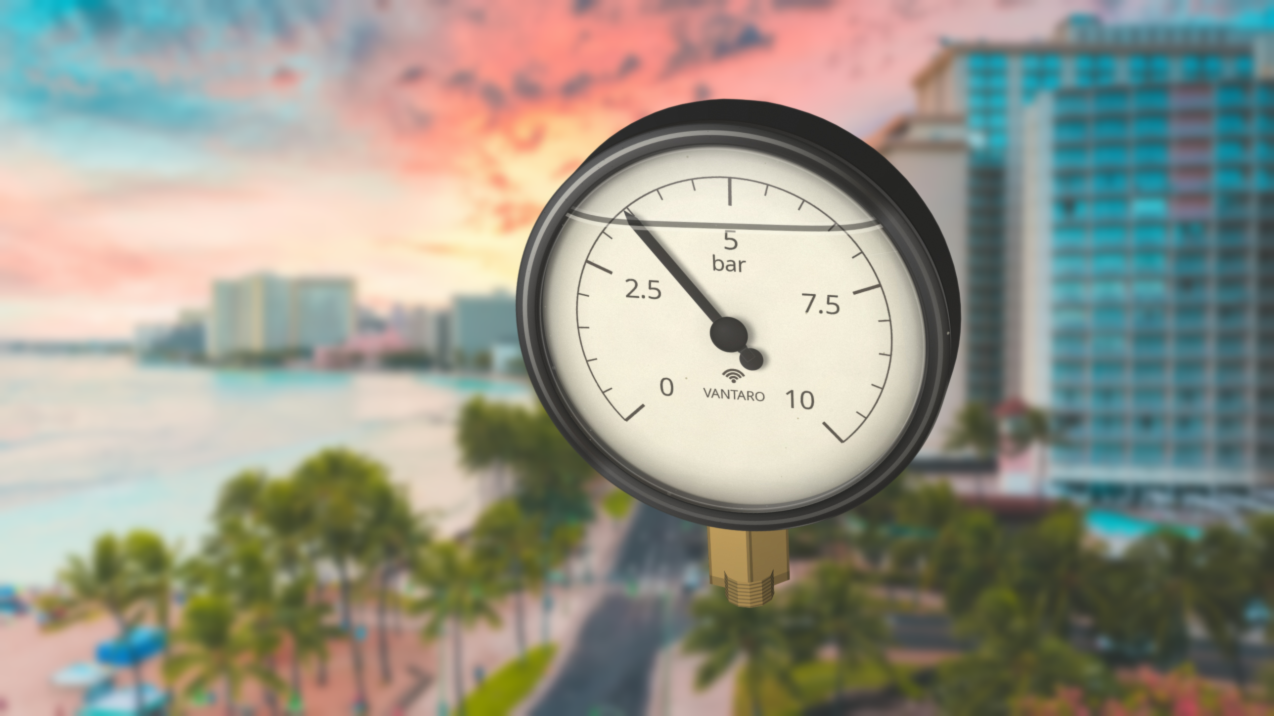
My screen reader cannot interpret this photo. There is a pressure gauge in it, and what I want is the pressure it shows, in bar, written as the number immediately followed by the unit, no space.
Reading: 3.5bar
